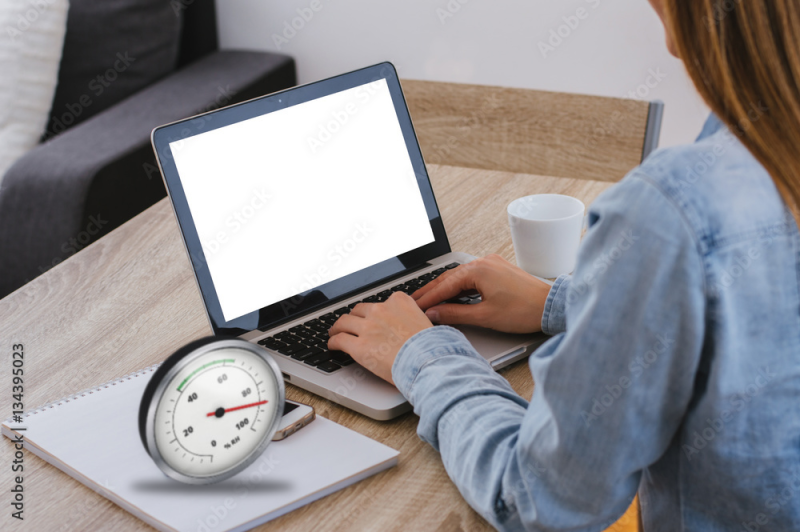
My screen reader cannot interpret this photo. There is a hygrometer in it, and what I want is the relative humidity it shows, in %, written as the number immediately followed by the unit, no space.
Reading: 88%
